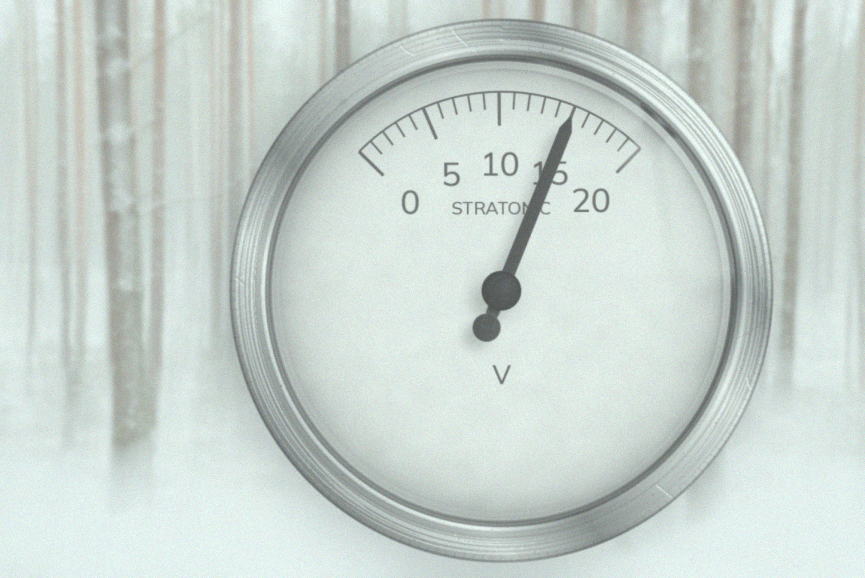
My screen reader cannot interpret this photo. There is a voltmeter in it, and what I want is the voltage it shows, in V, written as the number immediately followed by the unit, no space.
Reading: 15V
